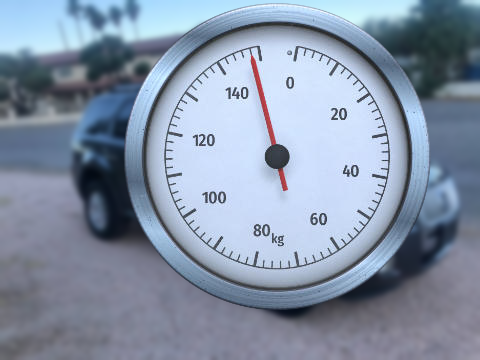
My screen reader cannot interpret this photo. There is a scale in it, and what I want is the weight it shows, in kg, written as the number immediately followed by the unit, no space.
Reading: 148kg
